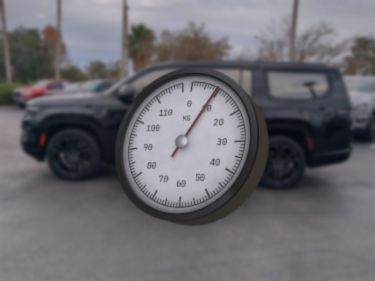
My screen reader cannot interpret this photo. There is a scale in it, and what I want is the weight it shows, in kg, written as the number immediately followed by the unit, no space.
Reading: 10kg
